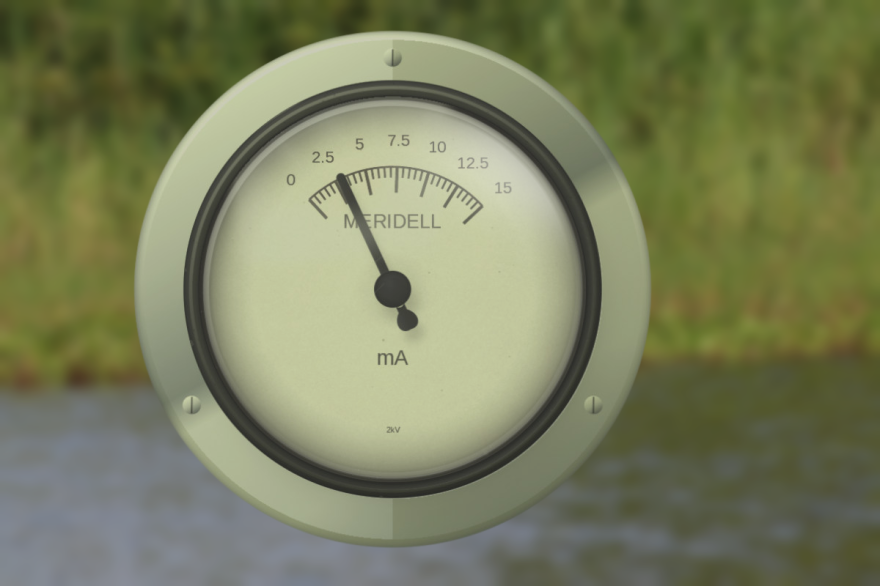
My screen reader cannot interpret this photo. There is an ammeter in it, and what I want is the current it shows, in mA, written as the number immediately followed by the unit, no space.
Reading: 3mA
